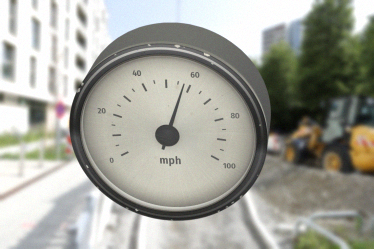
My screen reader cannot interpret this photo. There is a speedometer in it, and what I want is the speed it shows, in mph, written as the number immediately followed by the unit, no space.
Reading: 57.5mph
